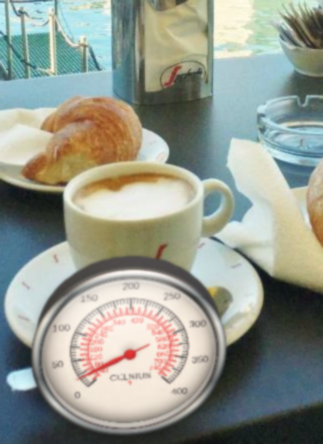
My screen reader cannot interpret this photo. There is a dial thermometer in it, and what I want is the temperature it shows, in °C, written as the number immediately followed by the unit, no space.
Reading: 25°C
